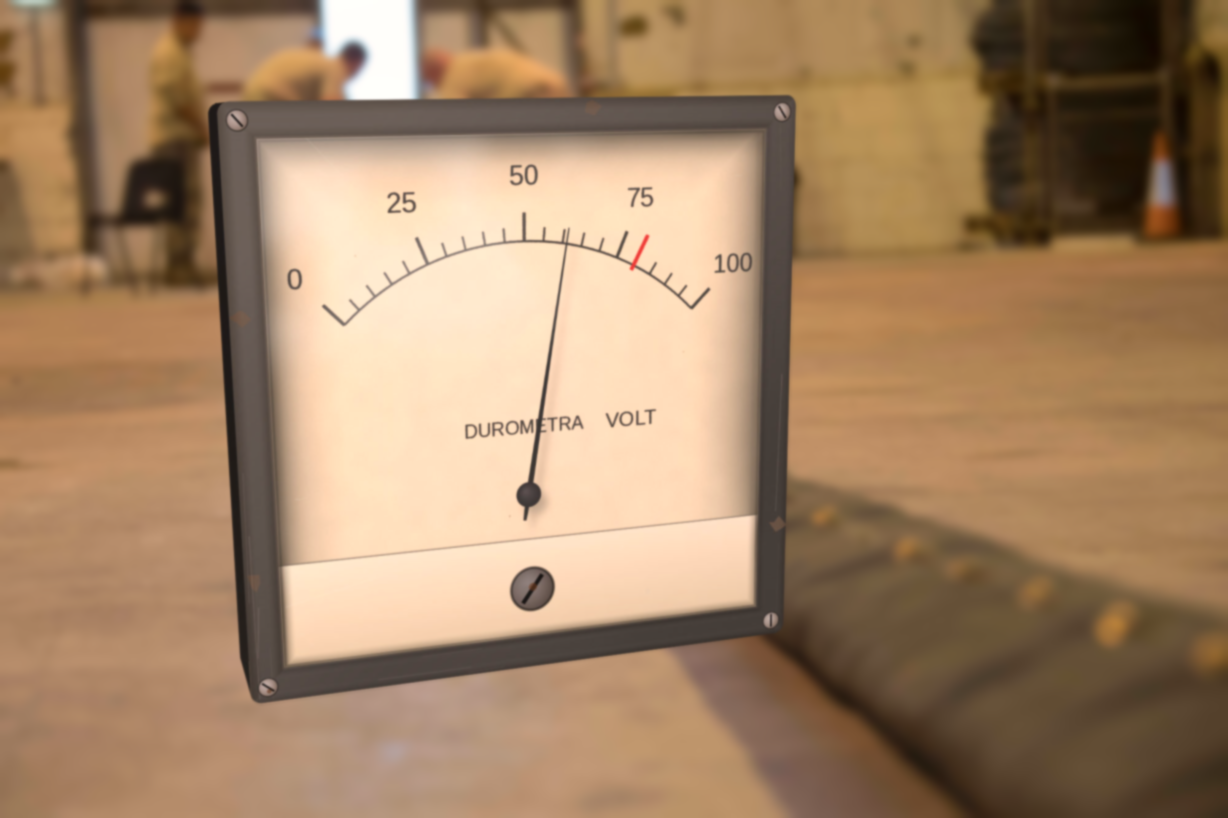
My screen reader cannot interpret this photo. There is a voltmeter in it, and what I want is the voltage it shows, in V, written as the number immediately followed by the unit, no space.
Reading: 60V
